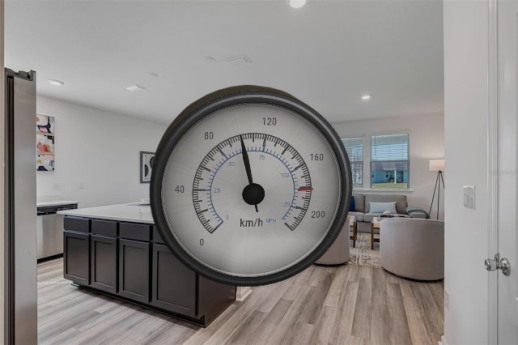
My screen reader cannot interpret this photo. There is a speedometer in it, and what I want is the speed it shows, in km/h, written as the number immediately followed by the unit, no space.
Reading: 100km/h
